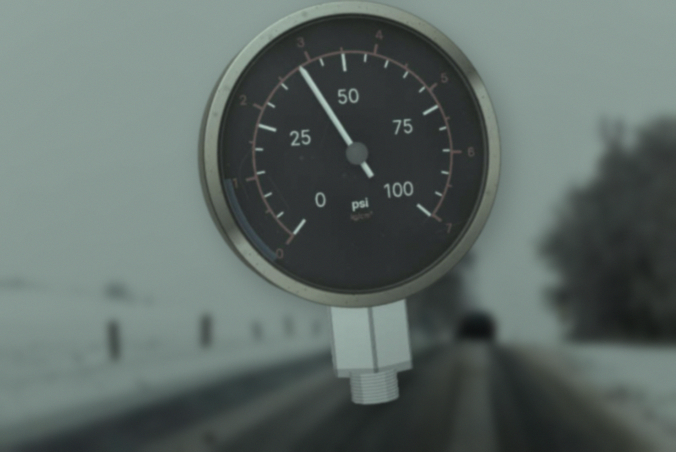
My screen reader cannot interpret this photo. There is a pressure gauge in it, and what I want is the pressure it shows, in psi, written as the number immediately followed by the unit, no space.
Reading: 40psi
